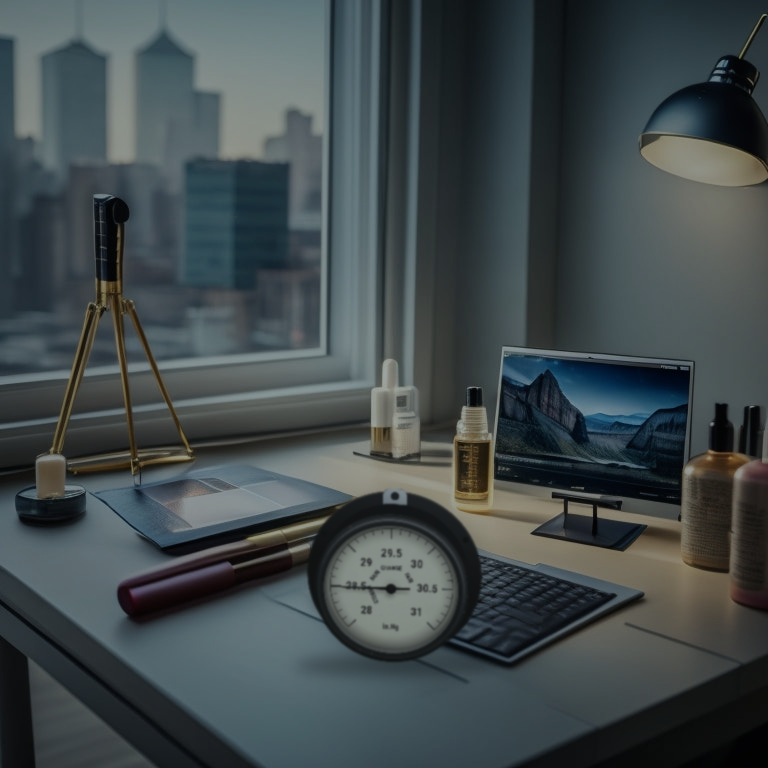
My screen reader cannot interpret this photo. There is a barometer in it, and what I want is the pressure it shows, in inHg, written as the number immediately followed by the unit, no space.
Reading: 28.5inHg
